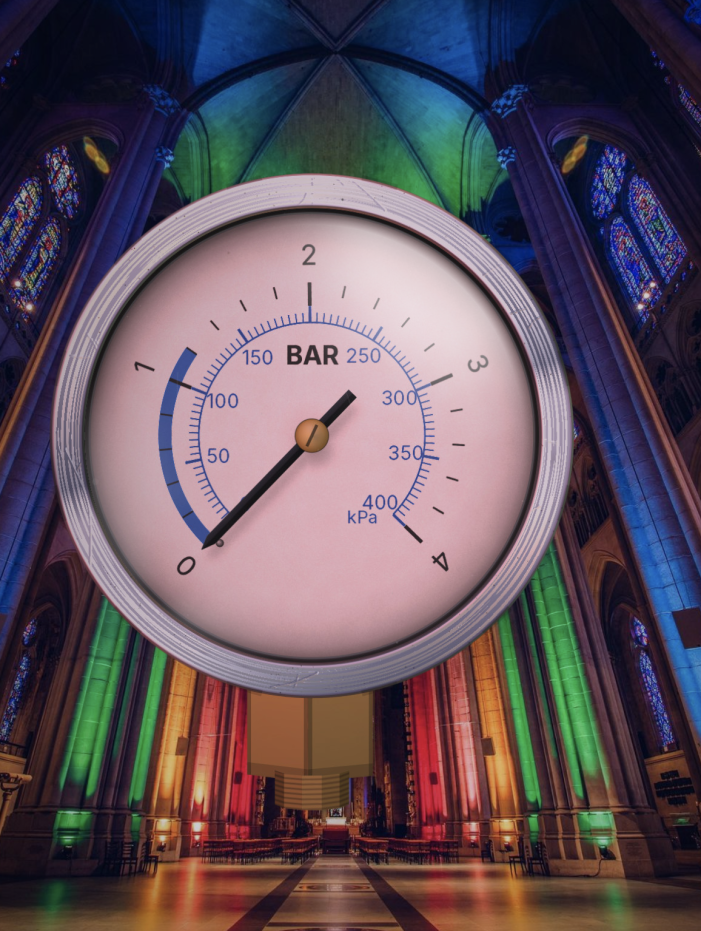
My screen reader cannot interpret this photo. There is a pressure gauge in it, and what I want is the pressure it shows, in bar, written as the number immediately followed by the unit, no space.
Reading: 0bar
